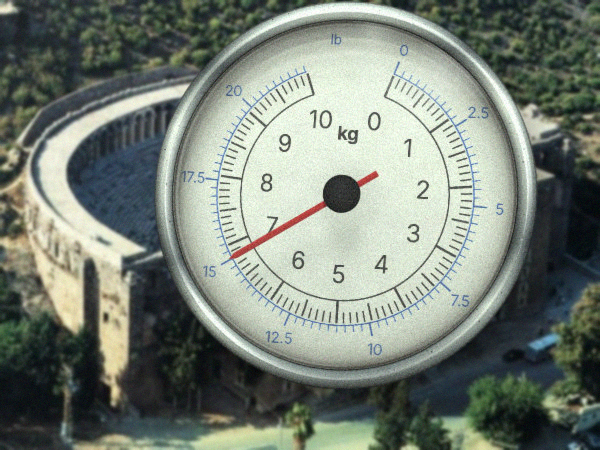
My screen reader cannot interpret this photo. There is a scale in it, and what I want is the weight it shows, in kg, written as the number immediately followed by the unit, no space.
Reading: 6.8kg
